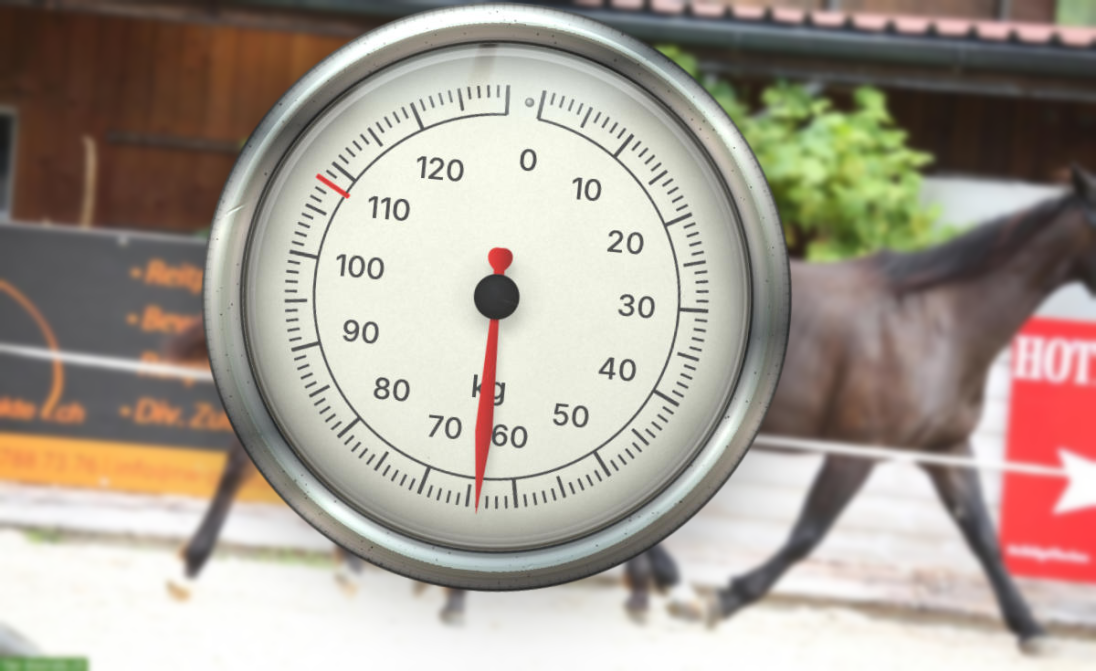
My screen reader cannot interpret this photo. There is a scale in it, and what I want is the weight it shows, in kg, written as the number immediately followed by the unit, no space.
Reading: 64kg
